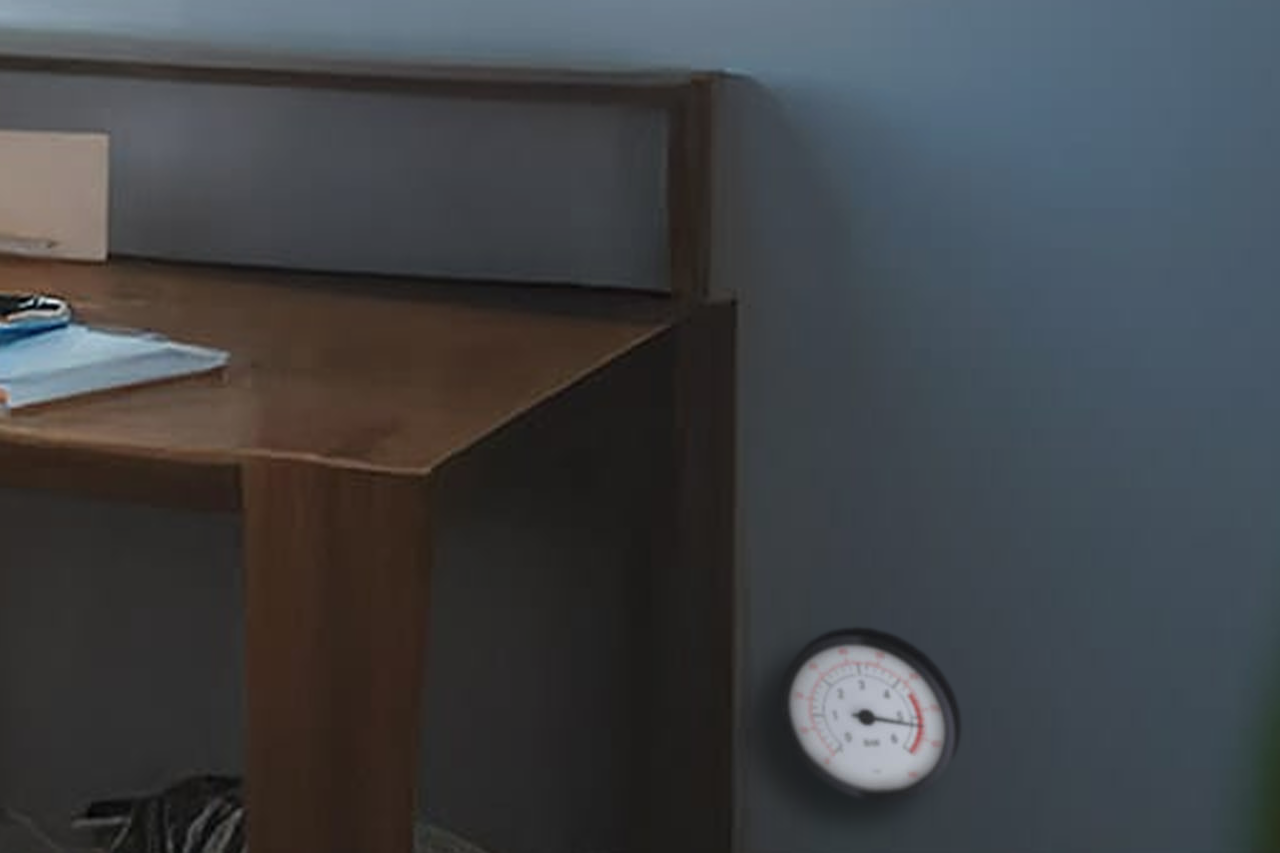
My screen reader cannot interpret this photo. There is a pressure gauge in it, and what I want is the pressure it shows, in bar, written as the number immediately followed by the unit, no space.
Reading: 5.2bar
